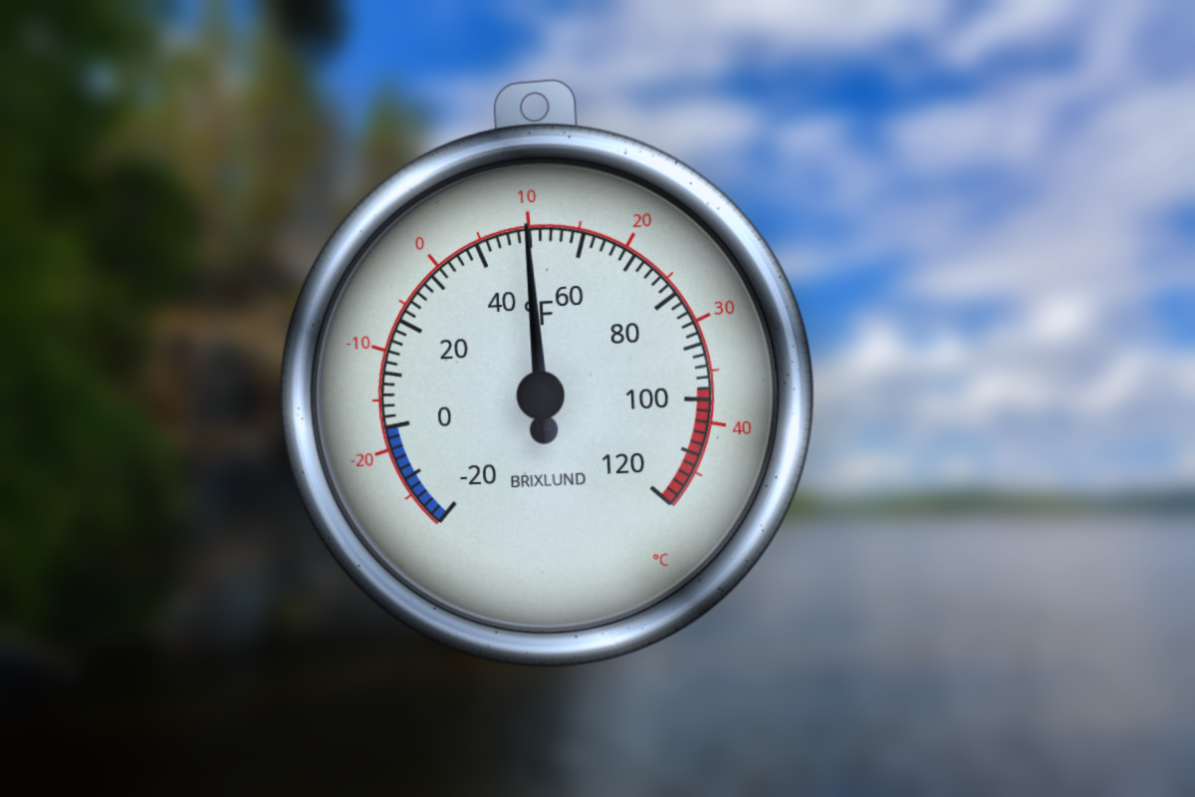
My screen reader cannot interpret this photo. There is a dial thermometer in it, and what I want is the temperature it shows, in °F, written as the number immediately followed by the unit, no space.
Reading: 50°F
